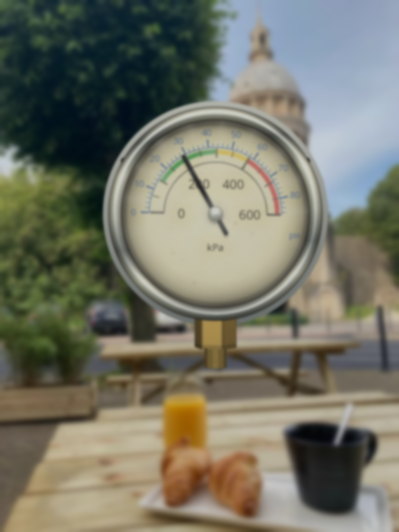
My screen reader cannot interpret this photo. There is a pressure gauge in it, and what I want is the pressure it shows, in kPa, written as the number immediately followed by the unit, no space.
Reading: 200kPa
